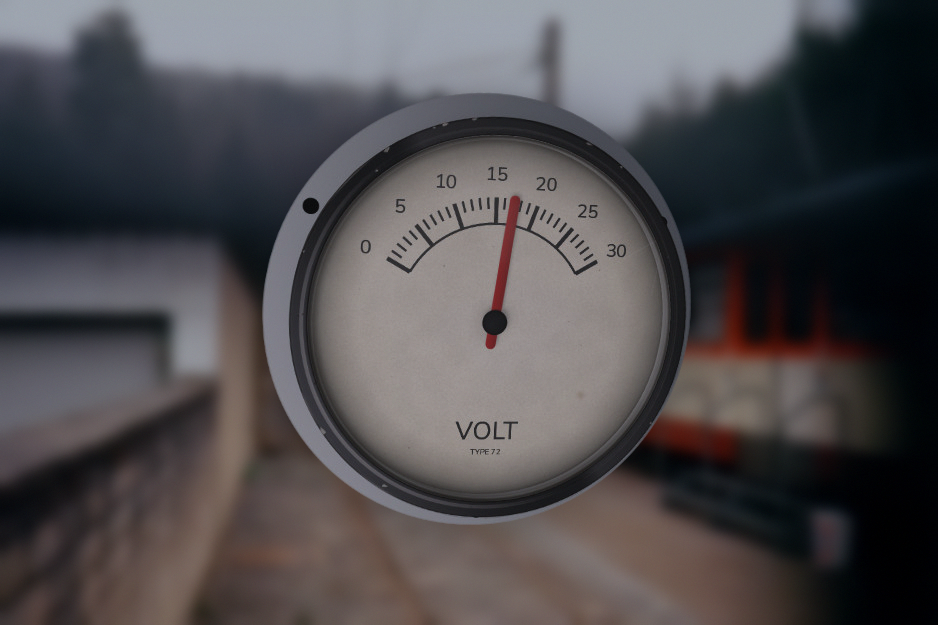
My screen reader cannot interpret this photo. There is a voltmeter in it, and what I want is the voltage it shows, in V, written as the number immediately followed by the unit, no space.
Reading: 17V
